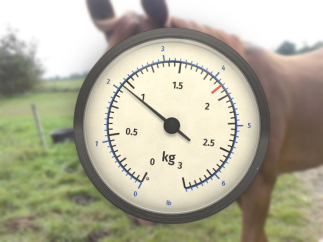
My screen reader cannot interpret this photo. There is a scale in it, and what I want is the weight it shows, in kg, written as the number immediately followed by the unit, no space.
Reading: 0.95kg
